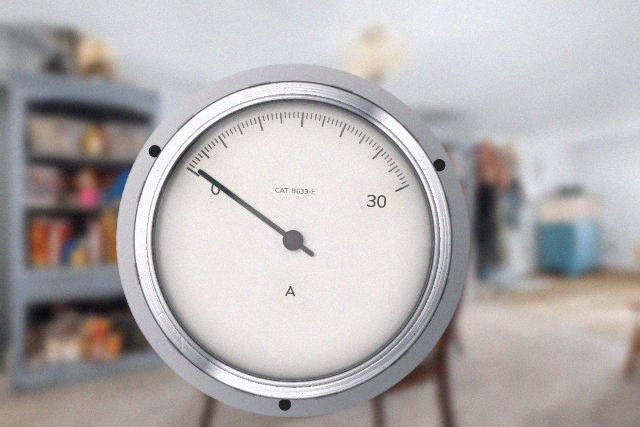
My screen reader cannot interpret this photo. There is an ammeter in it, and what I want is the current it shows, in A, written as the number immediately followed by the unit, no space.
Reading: 0.5A
